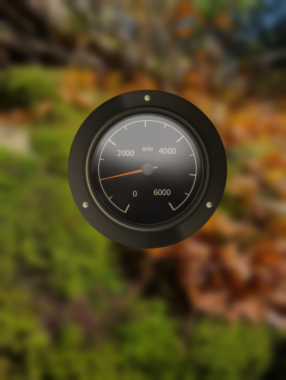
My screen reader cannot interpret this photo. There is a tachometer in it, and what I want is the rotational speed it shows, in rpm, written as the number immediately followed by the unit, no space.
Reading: 1000rpm
